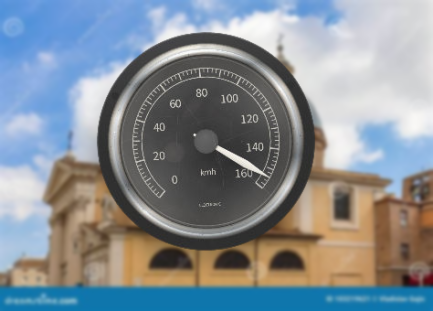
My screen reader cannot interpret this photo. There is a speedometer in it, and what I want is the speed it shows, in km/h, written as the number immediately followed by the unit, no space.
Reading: 154km/h
